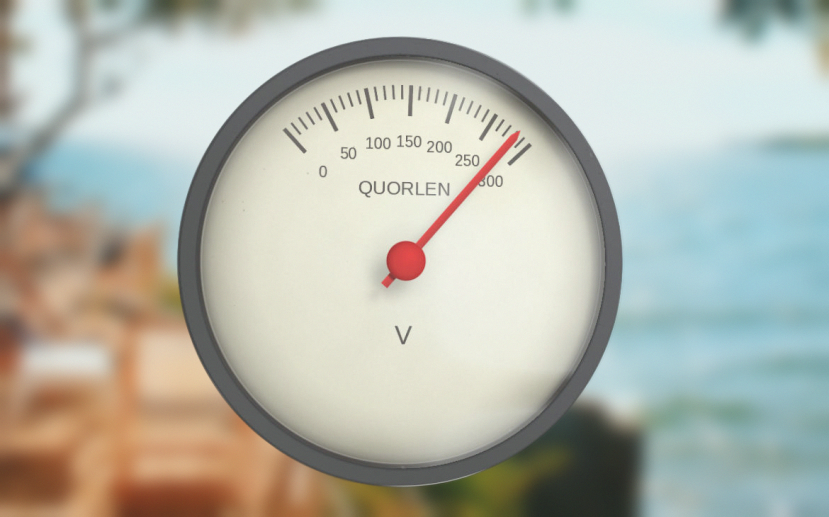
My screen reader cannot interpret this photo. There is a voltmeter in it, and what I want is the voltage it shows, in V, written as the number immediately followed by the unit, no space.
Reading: 280V
